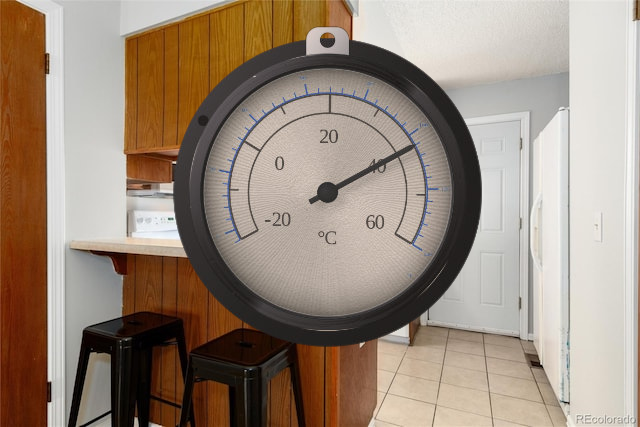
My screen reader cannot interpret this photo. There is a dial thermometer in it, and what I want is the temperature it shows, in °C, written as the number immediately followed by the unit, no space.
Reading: 40°C
